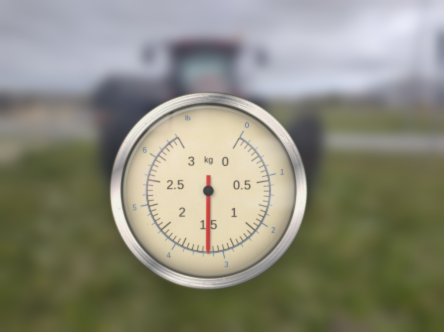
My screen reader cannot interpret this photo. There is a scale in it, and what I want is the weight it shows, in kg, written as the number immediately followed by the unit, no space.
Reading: 1.5kg
